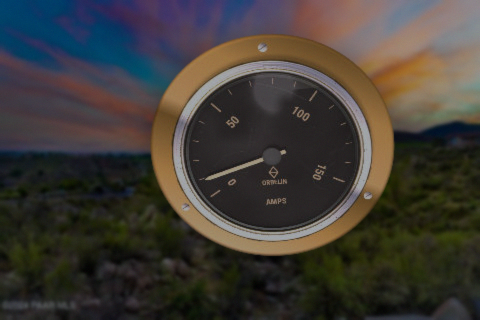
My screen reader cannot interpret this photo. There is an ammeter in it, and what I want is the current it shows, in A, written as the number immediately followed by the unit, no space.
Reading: 10A
